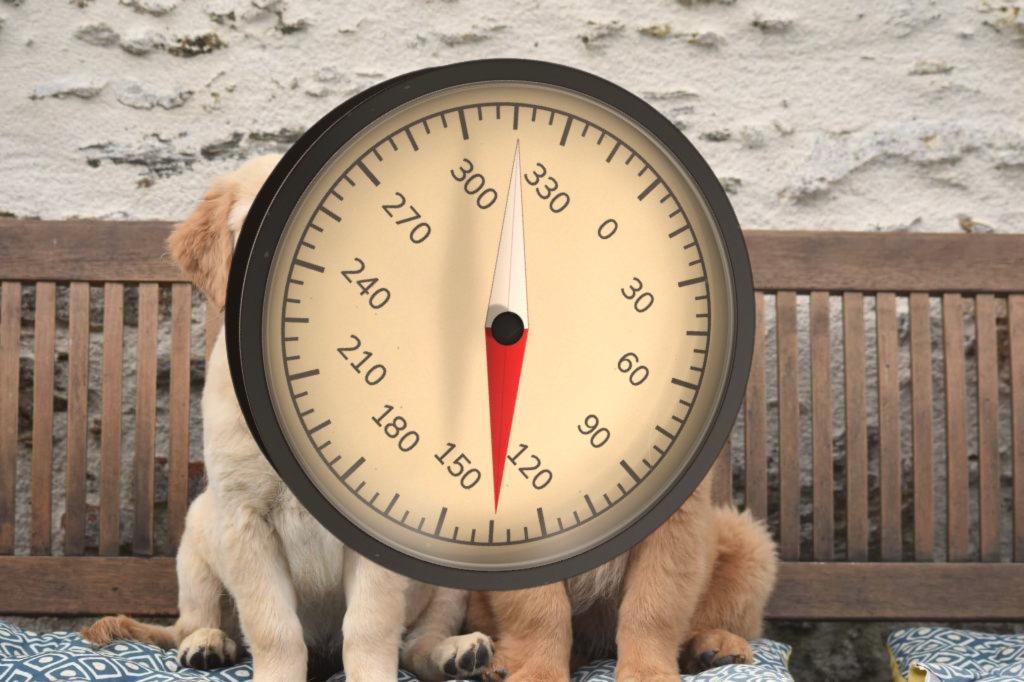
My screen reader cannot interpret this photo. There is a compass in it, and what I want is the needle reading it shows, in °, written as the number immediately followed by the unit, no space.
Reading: 135°
